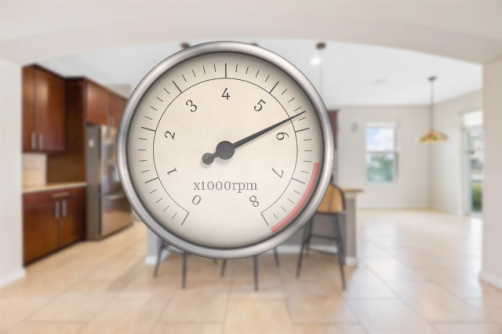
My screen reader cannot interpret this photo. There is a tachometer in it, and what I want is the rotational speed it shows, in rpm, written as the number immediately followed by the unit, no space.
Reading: 5700rpm
